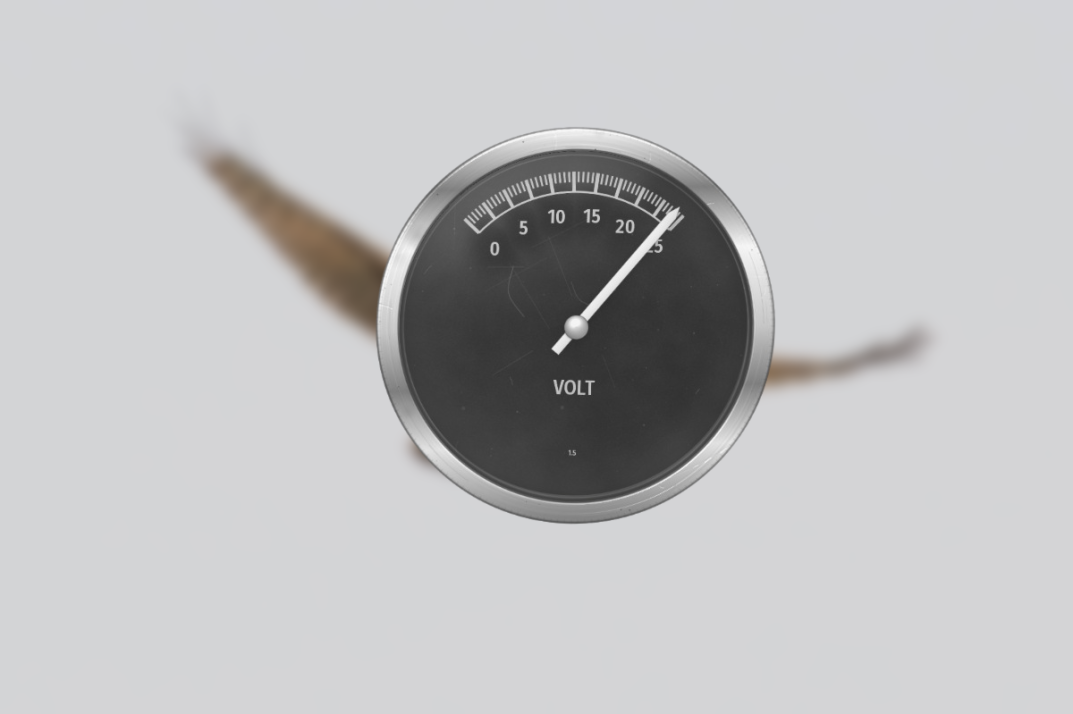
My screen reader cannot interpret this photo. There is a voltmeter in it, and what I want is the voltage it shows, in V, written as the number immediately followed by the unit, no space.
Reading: 24V
